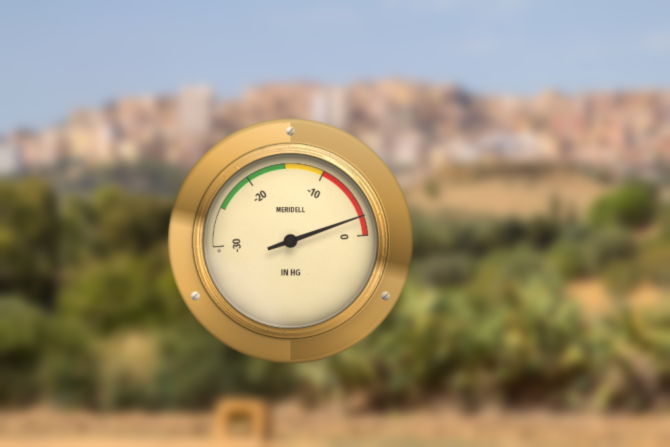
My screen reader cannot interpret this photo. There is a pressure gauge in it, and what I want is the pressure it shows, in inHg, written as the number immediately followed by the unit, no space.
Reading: -2.5inHg
